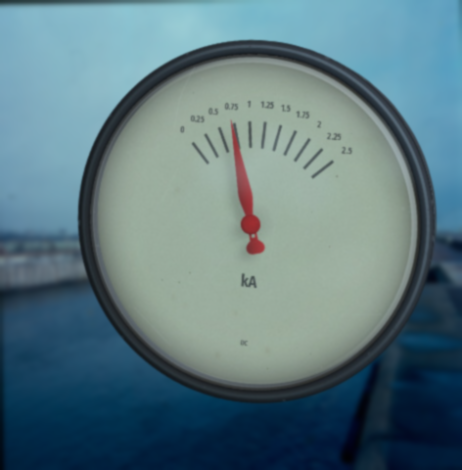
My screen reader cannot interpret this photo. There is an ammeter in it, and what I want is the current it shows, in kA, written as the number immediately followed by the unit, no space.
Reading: 0.75kA
